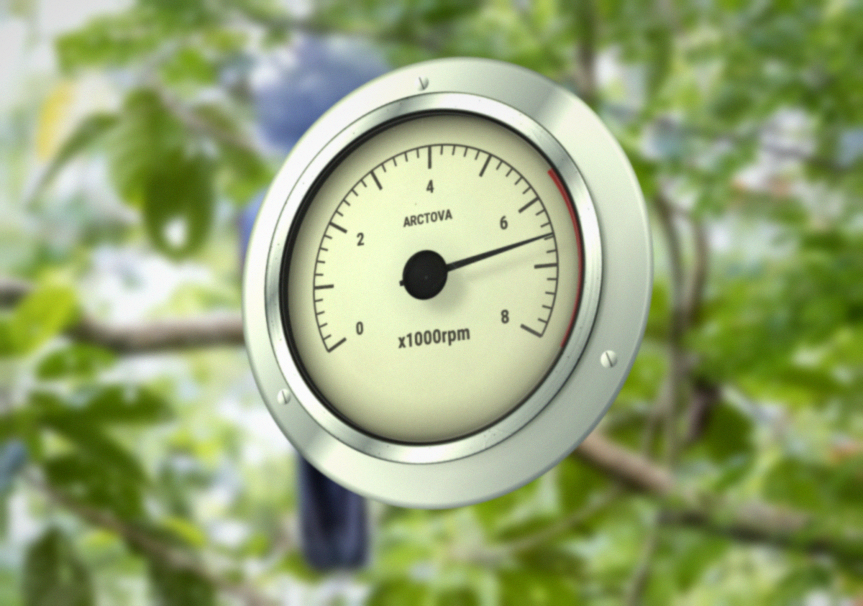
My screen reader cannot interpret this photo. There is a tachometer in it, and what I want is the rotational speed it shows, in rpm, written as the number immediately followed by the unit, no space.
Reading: 6600rpm
